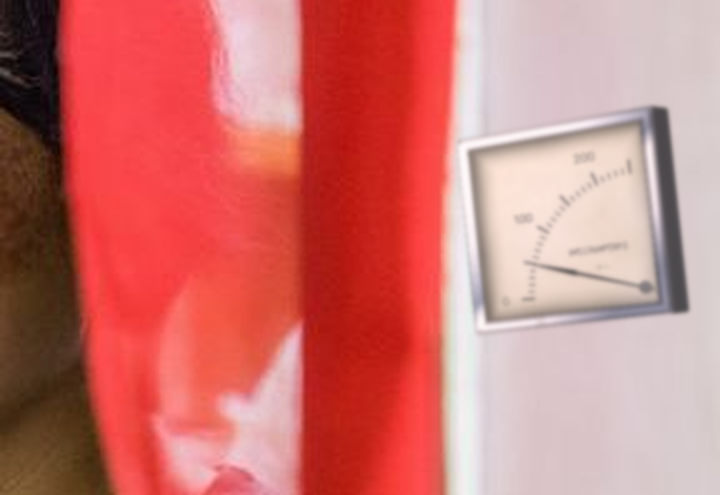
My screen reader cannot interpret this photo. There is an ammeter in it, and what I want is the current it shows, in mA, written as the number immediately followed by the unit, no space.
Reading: 50mA
